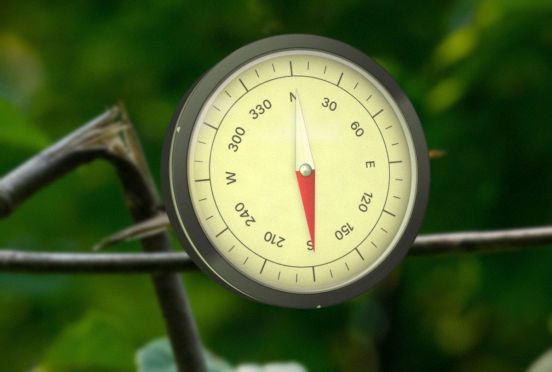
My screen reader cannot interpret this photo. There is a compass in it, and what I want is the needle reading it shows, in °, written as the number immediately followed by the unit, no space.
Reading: 180°
